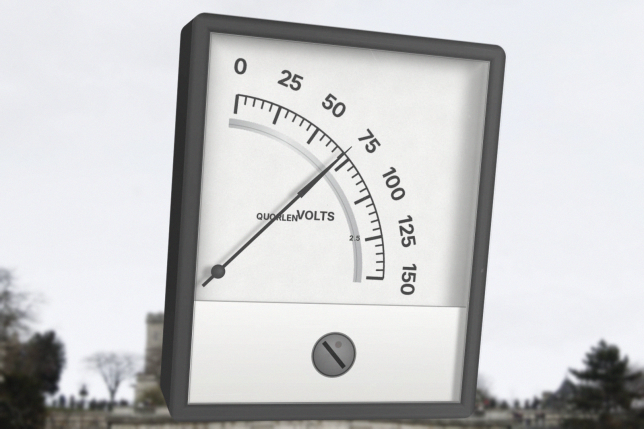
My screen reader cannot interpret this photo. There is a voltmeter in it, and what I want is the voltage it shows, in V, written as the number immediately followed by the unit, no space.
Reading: 70V
